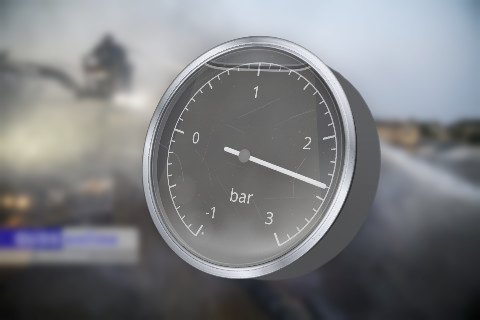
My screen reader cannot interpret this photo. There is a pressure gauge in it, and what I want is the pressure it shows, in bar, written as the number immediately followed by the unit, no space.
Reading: 2.4bar
